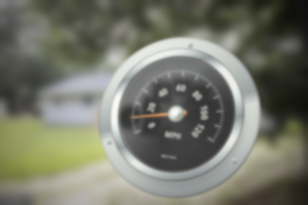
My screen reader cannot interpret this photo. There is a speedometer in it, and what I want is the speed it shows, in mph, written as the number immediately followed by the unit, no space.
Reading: 10mph
